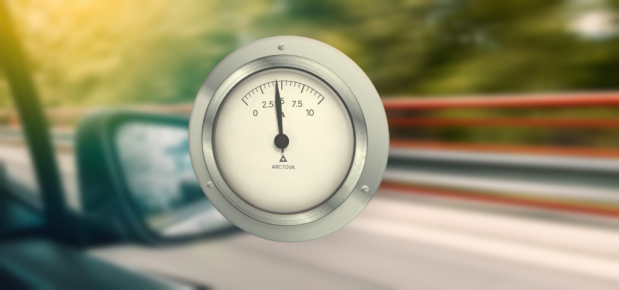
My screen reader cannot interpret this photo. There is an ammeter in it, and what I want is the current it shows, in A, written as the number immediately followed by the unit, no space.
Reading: 4.5A
